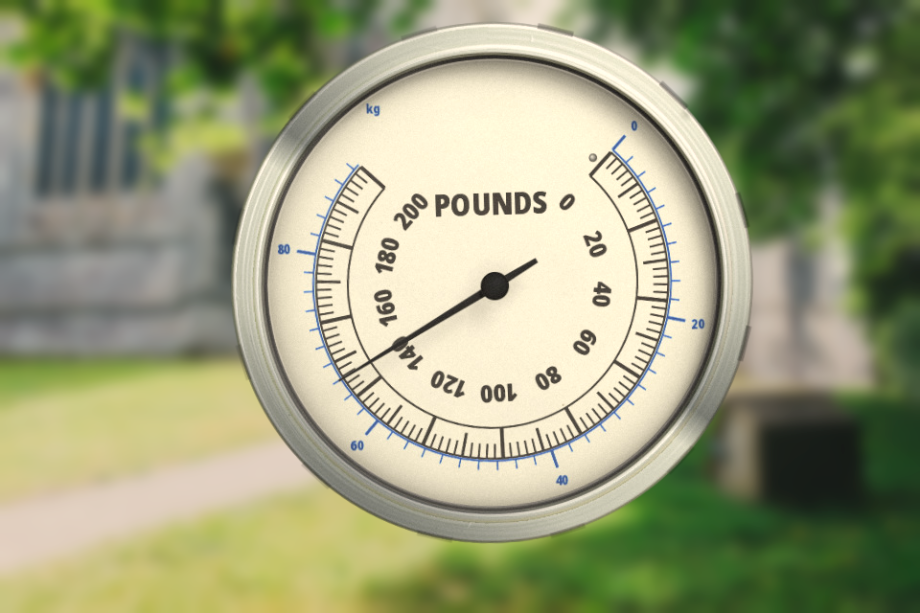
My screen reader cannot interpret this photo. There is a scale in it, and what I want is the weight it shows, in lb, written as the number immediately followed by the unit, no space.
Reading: 146lb
